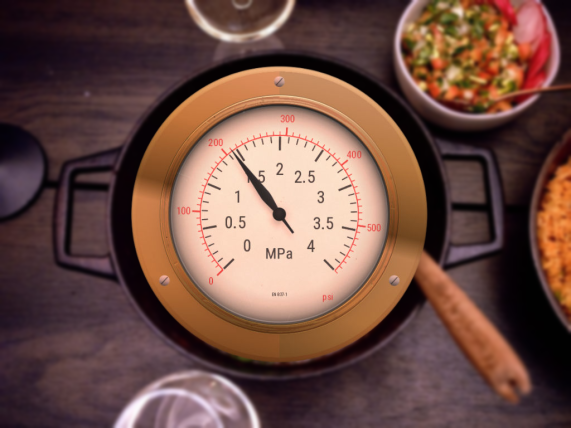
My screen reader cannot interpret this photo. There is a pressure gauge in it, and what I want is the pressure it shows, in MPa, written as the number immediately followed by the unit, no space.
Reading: 1.45MPa
